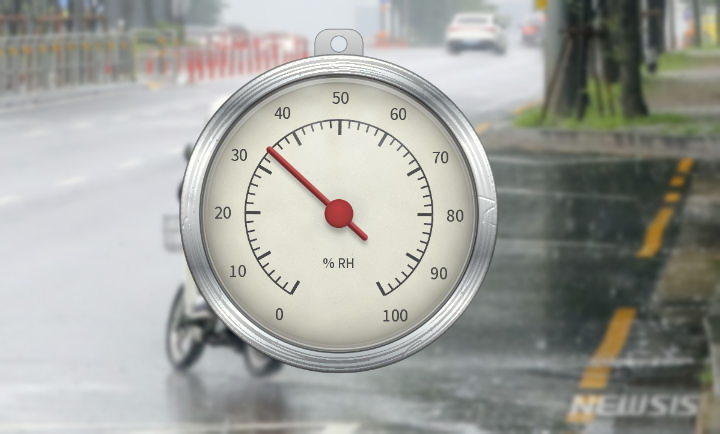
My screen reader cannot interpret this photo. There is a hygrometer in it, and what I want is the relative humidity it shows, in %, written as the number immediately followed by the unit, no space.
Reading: 34%
